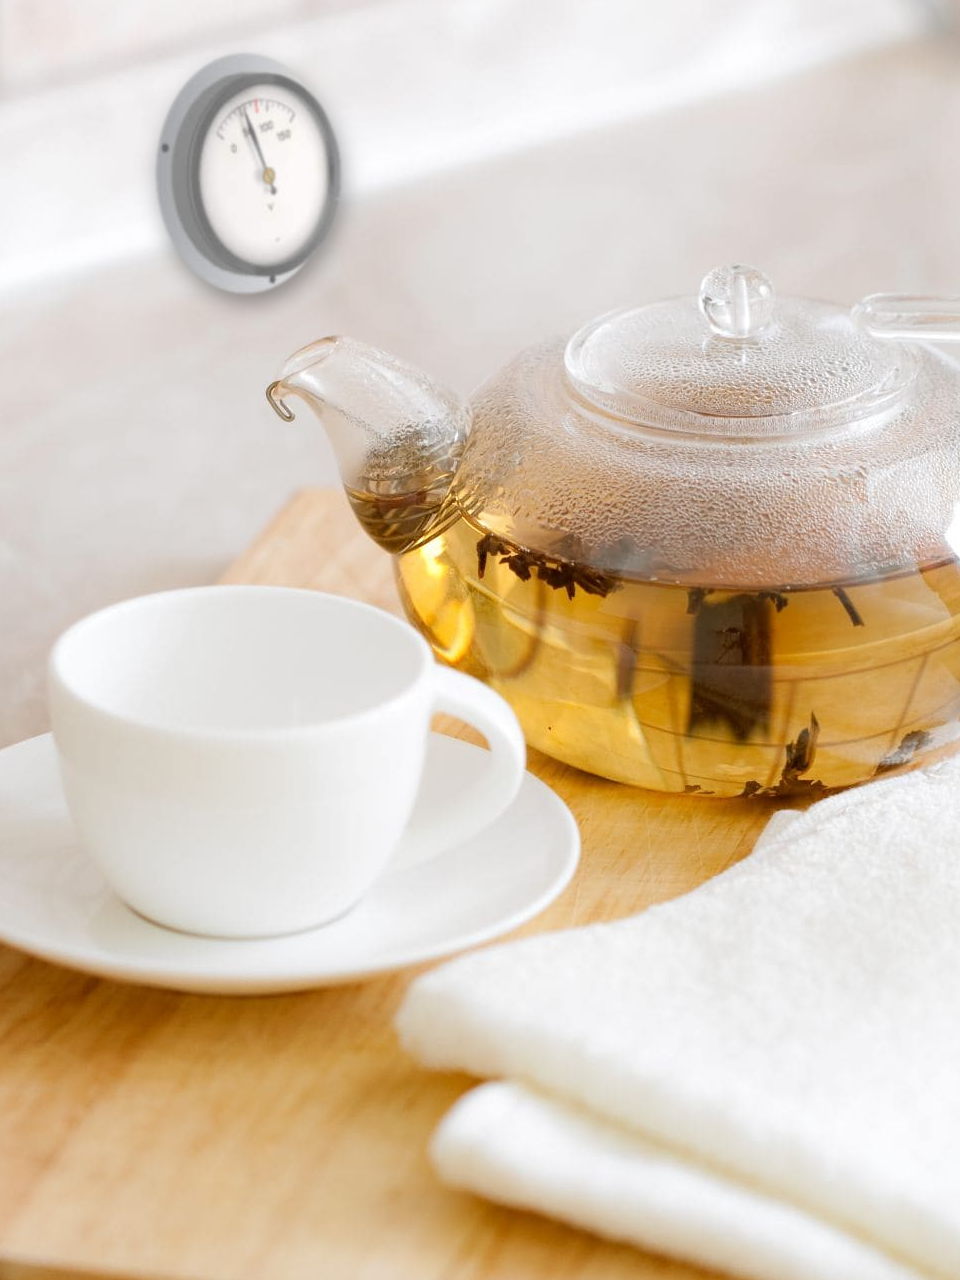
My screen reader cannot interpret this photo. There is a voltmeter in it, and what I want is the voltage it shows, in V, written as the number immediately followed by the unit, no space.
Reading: 50V
